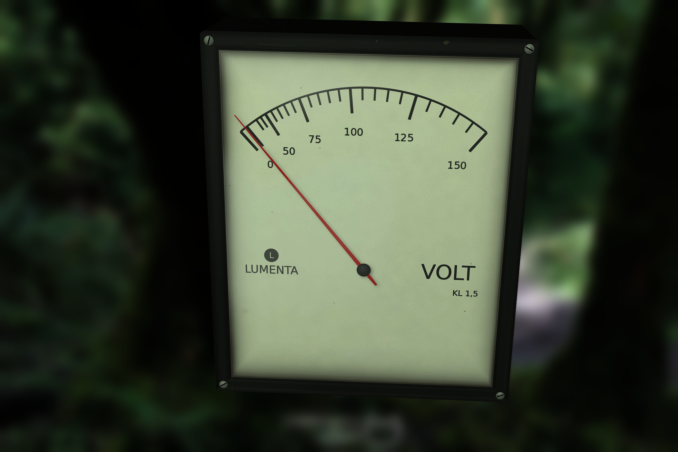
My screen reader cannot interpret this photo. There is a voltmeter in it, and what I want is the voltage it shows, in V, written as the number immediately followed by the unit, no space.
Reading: 25V
